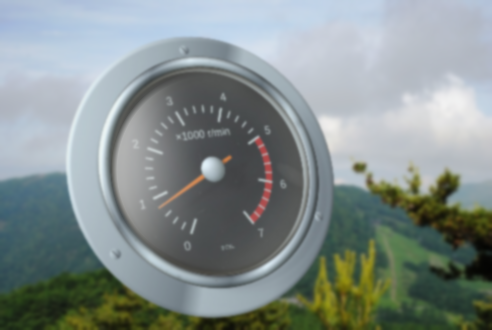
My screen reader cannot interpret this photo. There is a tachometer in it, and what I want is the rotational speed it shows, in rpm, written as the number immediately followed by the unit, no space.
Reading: 800rpm
